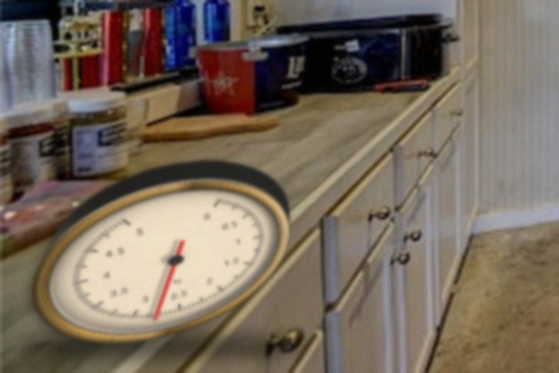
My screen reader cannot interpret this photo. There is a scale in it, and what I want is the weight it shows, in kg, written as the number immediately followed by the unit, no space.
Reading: 2.75kg
